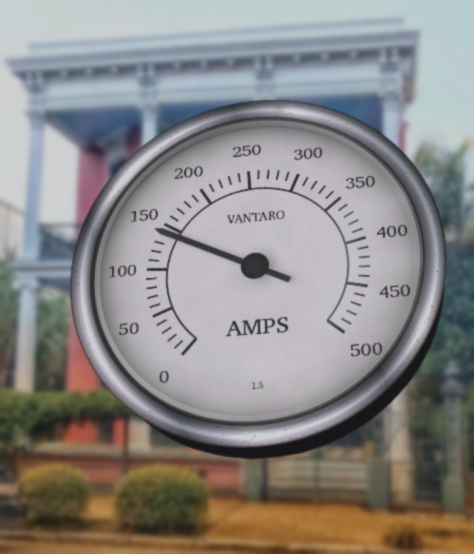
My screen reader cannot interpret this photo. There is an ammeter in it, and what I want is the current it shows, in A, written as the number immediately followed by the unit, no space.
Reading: 140A
